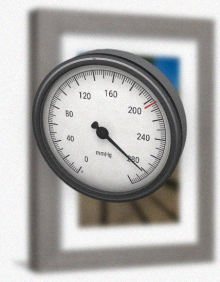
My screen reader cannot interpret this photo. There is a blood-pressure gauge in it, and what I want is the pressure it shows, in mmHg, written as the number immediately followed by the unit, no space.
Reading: 280mmHg
